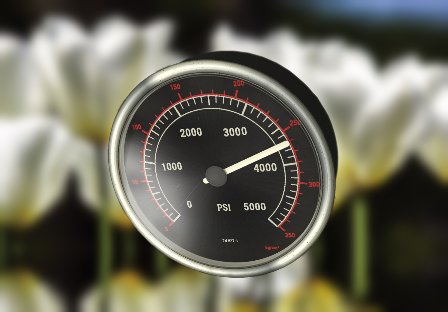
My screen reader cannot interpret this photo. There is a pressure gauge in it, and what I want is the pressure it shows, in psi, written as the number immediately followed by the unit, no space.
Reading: 3700psi
